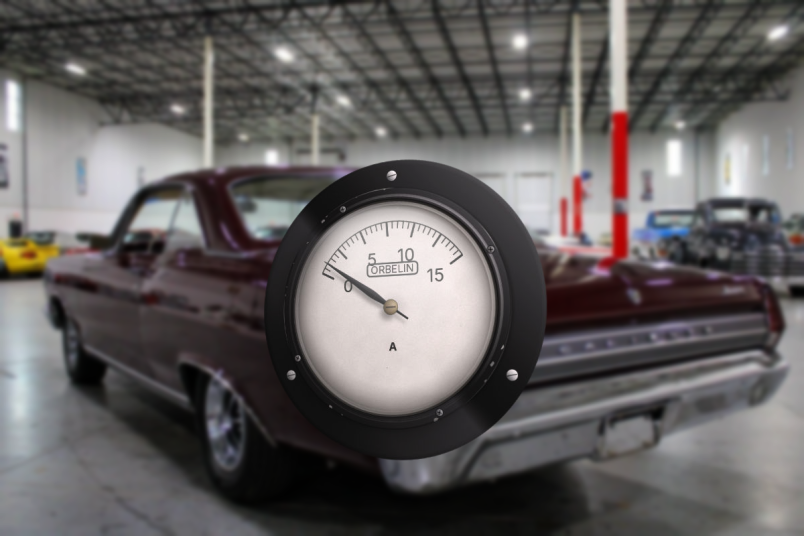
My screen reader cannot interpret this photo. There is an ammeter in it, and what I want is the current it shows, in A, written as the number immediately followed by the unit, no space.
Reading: 1A
